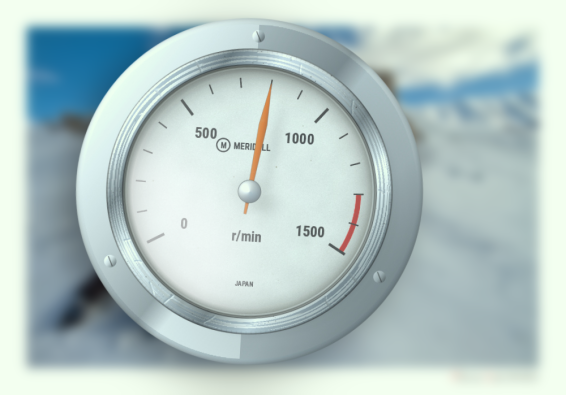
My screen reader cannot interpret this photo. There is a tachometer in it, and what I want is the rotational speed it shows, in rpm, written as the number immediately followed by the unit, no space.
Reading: 800rpm
